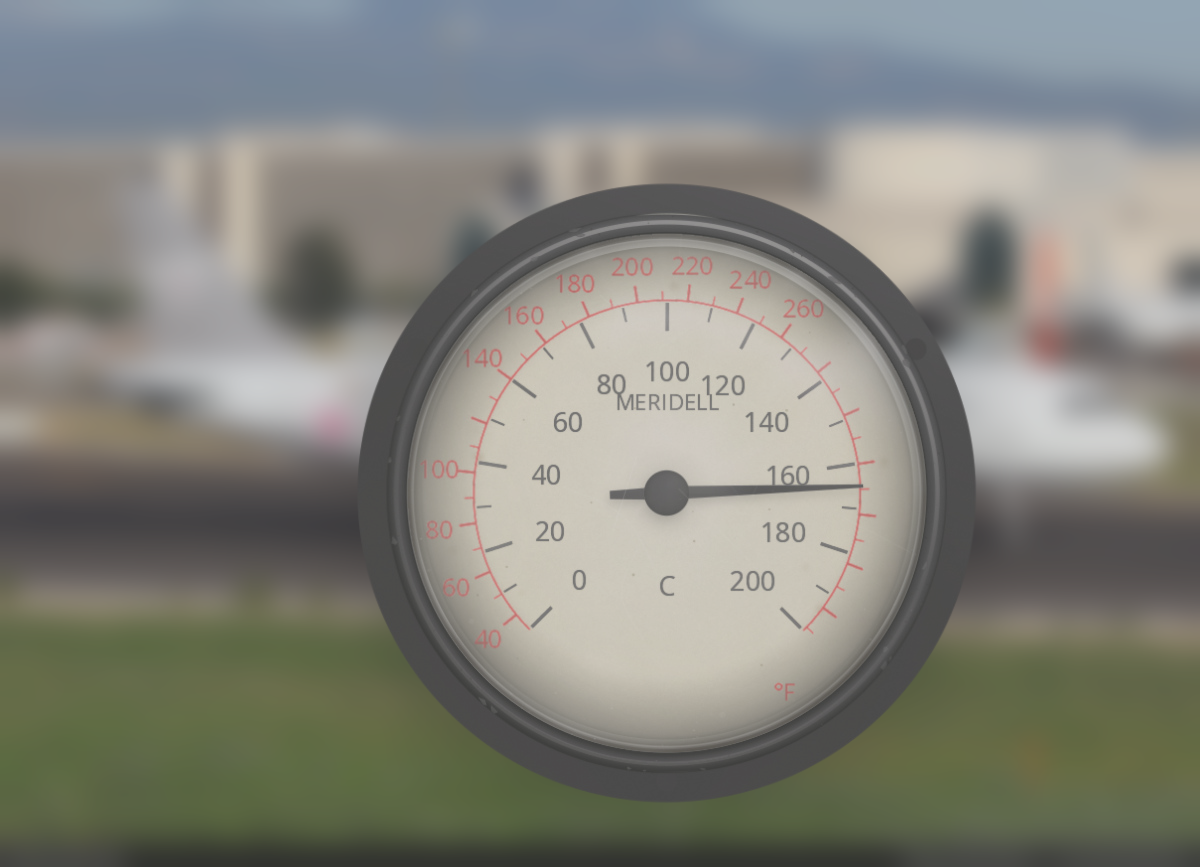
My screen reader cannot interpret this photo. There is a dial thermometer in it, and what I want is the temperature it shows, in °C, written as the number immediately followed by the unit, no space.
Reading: 165°C
